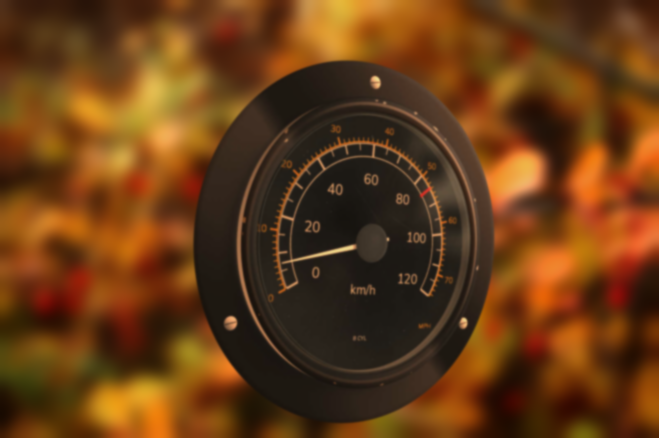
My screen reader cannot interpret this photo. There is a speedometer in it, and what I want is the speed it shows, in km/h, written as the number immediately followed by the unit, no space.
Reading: 7.5km/h
